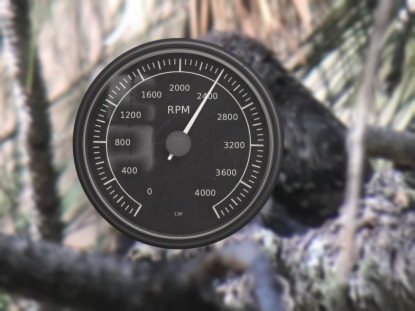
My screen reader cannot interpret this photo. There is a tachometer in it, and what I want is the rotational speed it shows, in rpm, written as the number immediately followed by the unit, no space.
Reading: 2400rpm
